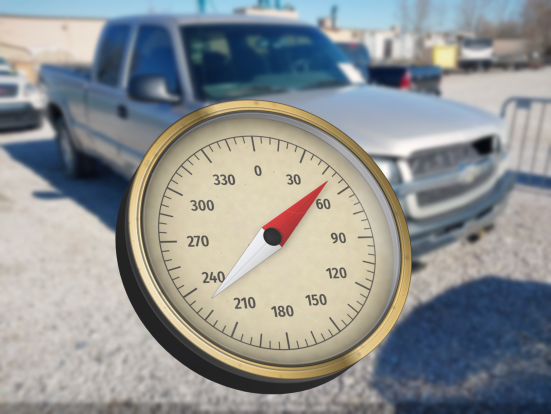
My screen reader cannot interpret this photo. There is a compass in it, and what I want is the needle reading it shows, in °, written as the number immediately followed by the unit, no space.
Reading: 50°
